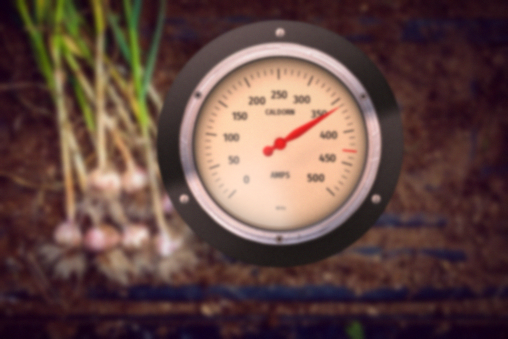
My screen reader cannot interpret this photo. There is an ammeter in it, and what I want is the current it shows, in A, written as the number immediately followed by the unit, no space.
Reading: 360A
